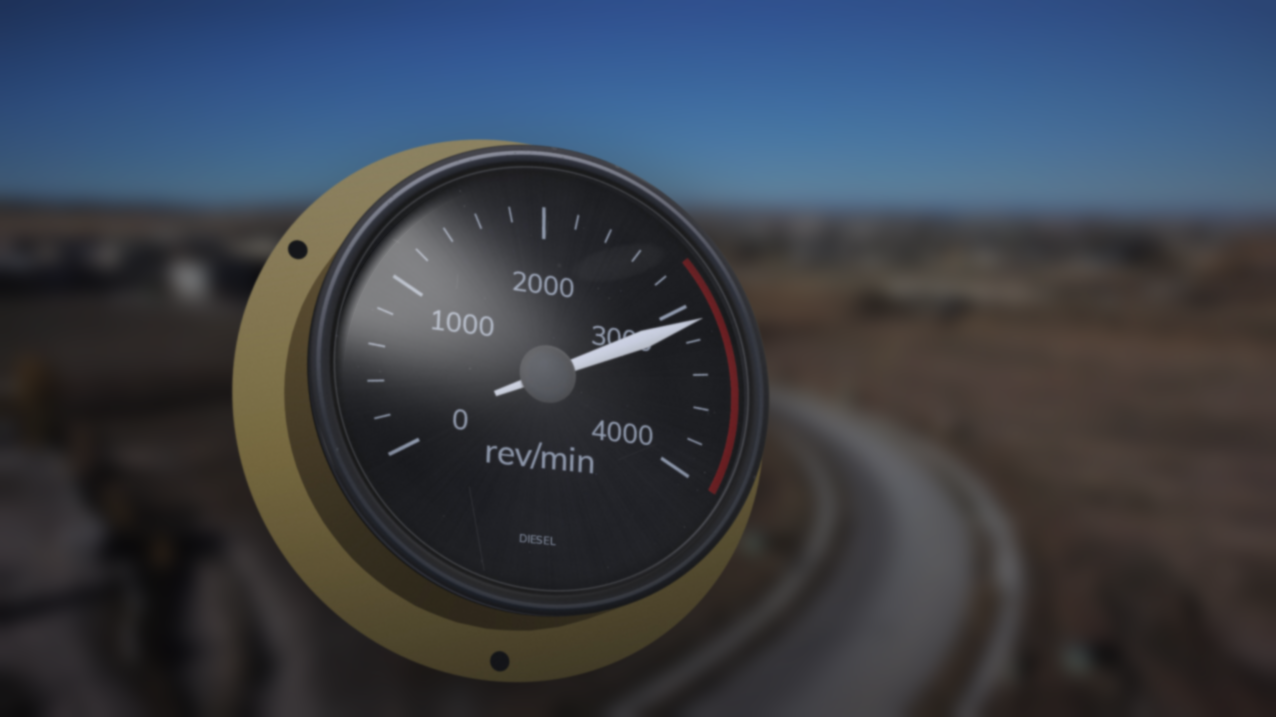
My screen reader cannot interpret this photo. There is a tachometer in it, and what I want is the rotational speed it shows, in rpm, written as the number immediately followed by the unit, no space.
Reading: 3100rpm
